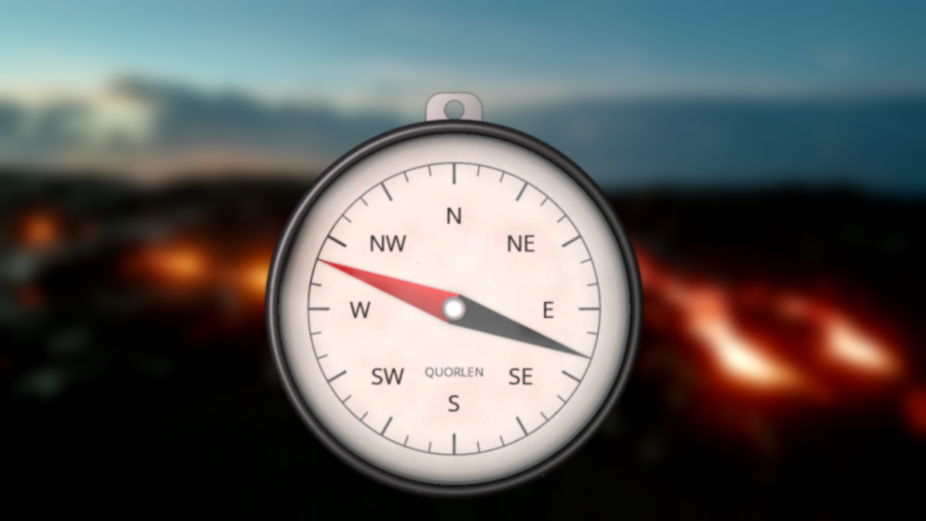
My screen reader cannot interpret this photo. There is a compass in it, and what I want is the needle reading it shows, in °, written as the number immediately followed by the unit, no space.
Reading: 290°
